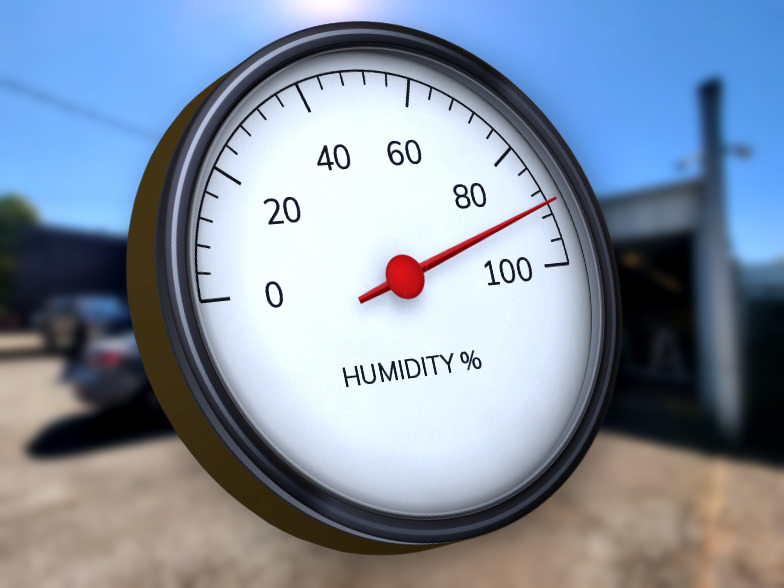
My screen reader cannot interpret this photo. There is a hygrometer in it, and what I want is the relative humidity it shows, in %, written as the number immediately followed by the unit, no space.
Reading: 90%
